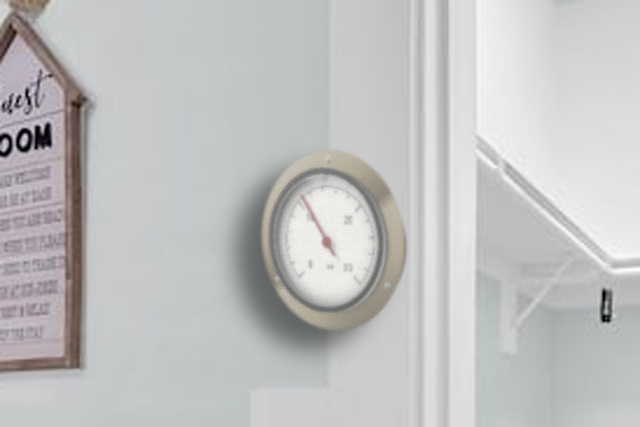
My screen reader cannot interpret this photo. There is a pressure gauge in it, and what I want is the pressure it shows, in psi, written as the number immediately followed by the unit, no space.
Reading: 11psi
